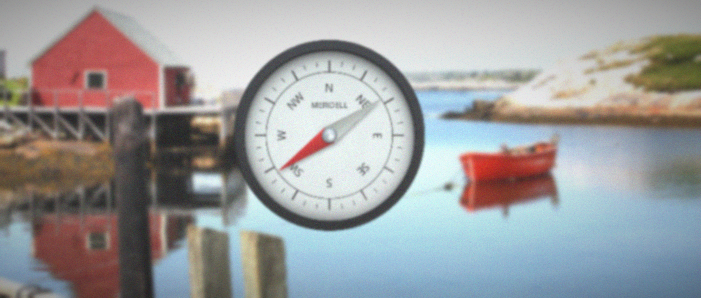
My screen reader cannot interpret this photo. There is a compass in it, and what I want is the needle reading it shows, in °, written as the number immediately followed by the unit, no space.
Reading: 235°
